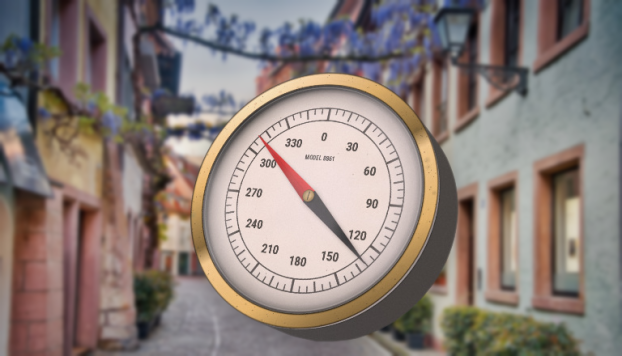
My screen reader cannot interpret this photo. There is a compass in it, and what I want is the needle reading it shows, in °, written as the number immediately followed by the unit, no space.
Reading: 310°
